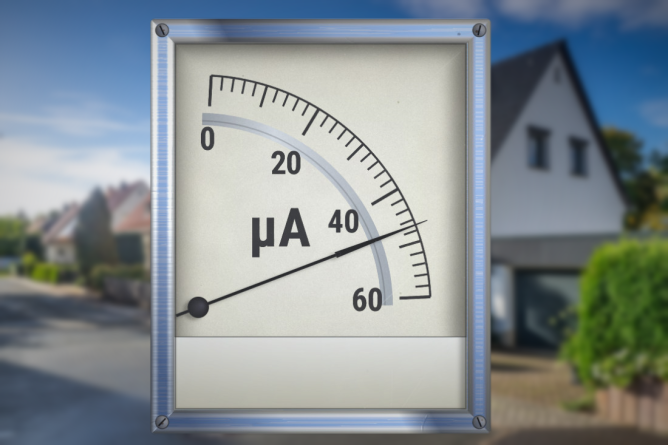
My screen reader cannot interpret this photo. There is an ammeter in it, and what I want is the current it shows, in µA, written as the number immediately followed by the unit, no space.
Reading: 47µA
